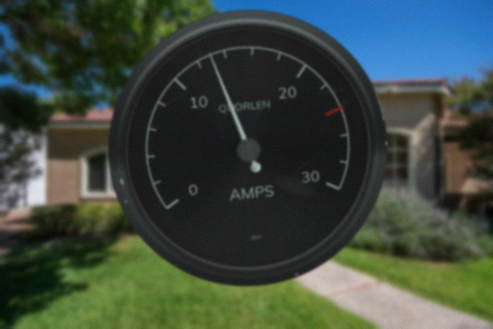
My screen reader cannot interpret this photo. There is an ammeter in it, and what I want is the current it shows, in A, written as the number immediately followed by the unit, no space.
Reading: 13A
